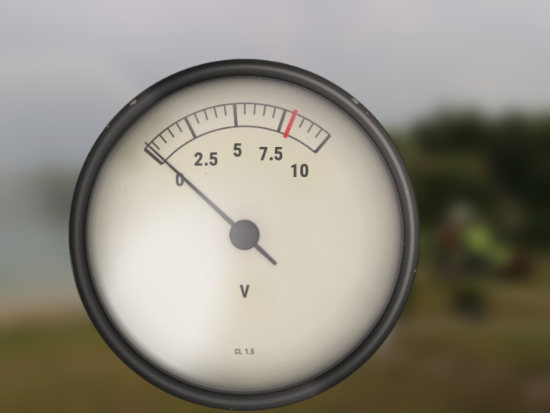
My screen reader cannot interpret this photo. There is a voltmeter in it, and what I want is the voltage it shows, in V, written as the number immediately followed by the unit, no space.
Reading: 0.25V
